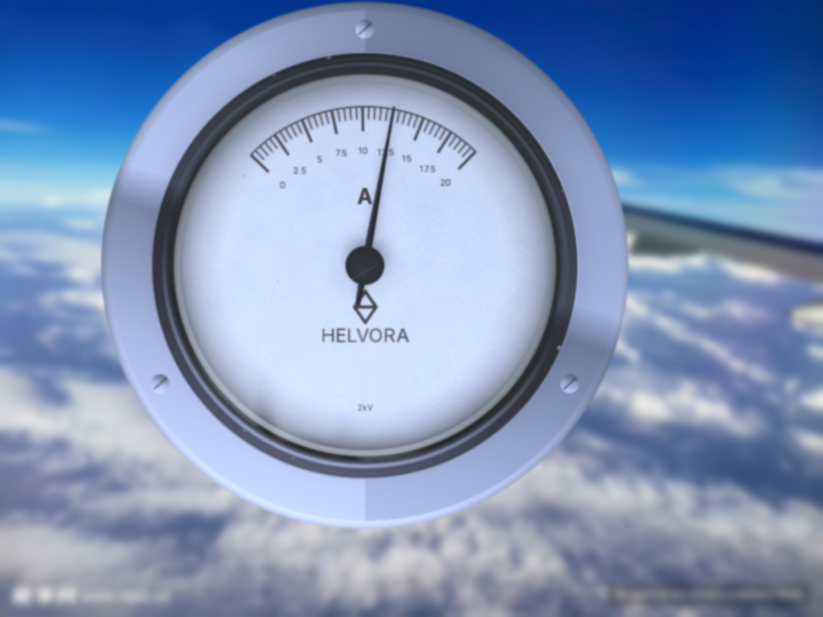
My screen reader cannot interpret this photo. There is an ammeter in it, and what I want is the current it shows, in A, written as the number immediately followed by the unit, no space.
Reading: 12.5A
